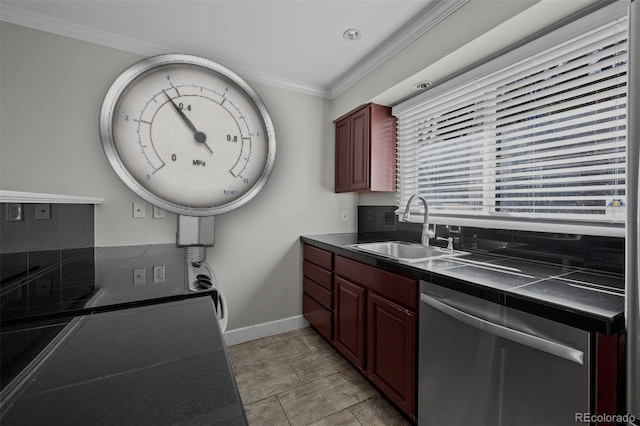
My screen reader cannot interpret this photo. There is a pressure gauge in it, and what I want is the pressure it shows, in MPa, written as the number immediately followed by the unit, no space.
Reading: 0.35MPa
